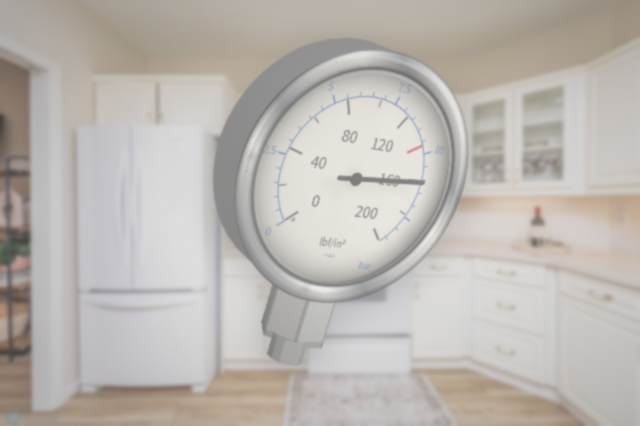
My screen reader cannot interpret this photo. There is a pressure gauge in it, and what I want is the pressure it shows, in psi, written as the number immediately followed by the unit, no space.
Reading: 160psi
